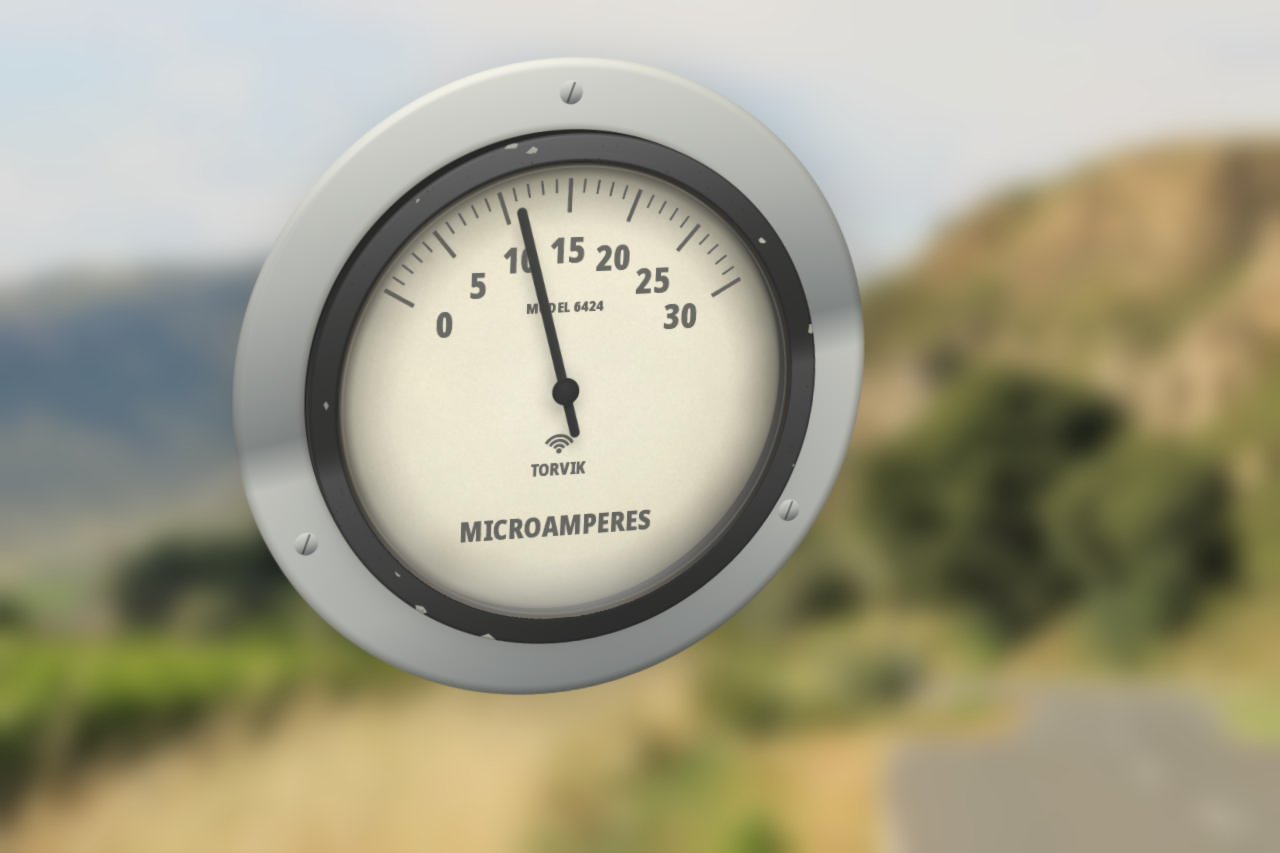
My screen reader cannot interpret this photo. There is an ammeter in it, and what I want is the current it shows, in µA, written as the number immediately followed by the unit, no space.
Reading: 11µA
